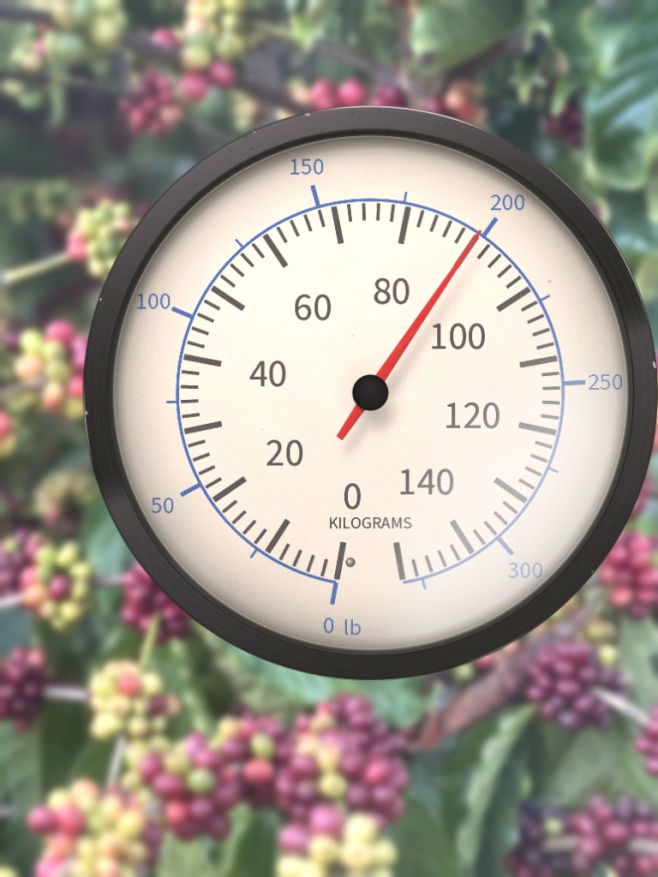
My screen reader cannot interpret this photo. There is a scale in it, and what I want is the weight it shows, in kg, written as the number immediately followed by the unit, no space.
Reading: 90kg
